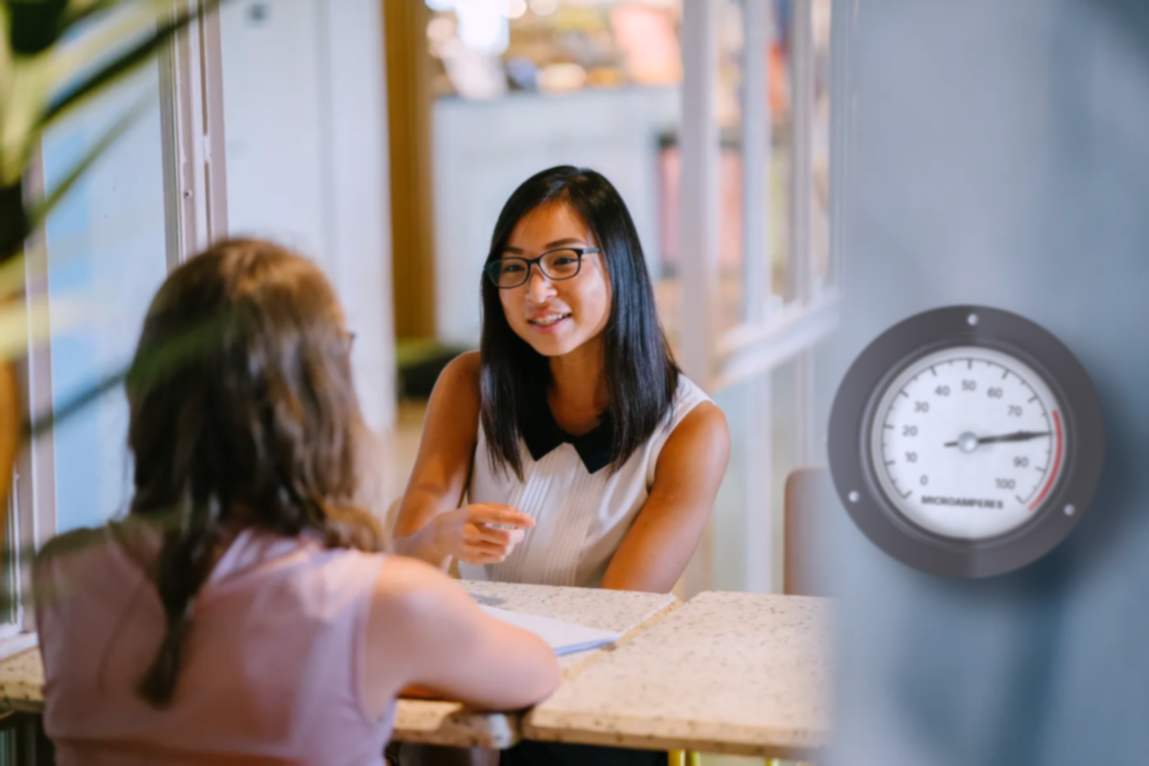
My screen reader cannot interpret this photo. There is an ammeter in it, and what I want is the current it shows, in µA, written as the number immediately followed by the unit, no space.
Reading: 80µA
